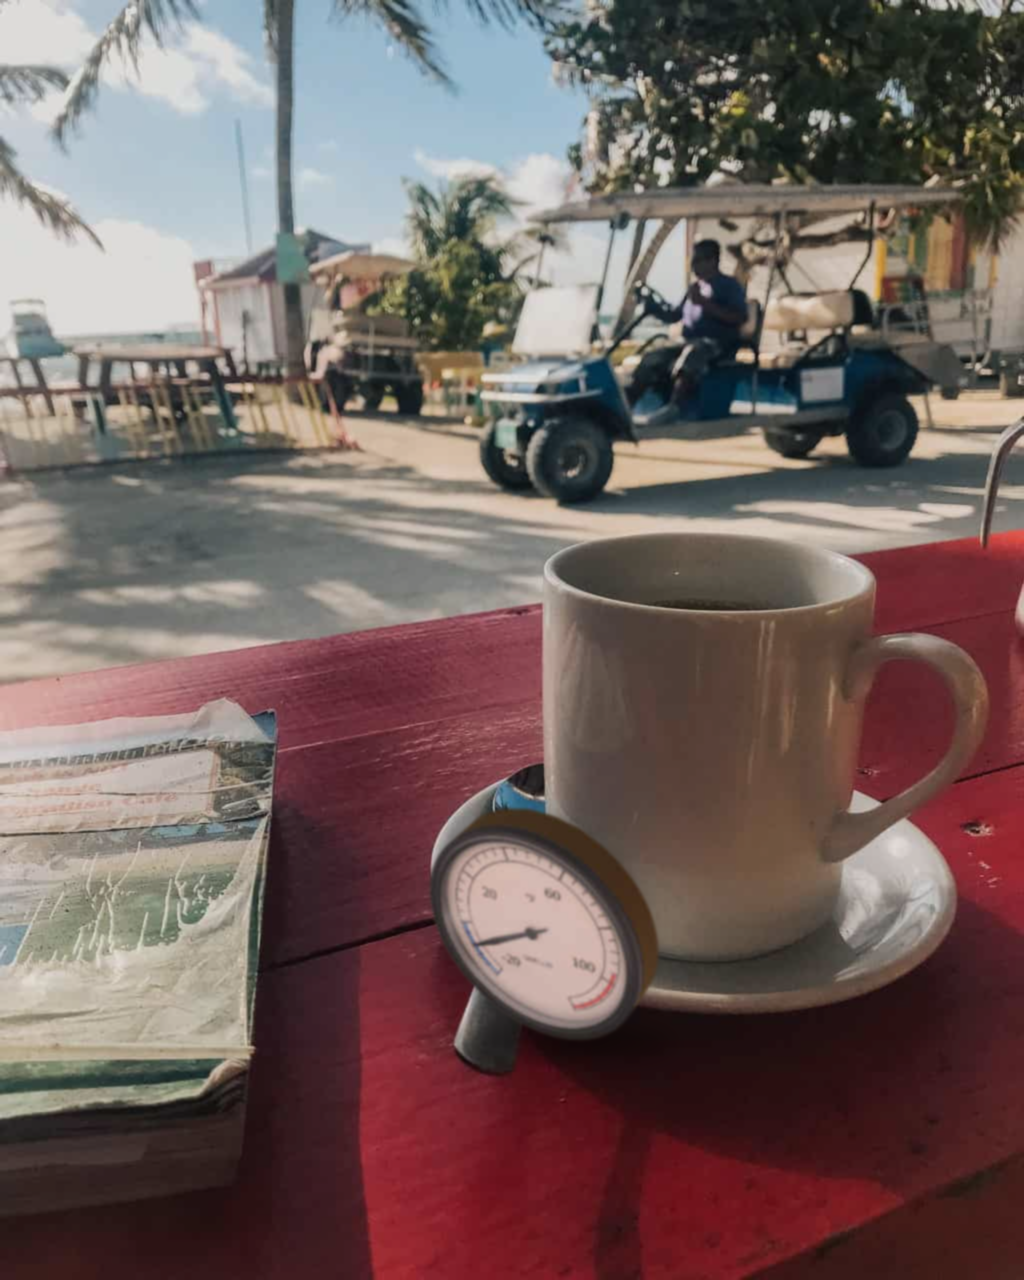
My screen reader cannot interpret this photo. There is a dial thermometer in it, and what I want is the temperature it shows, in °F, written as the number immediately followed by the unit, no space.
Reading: -8°F
